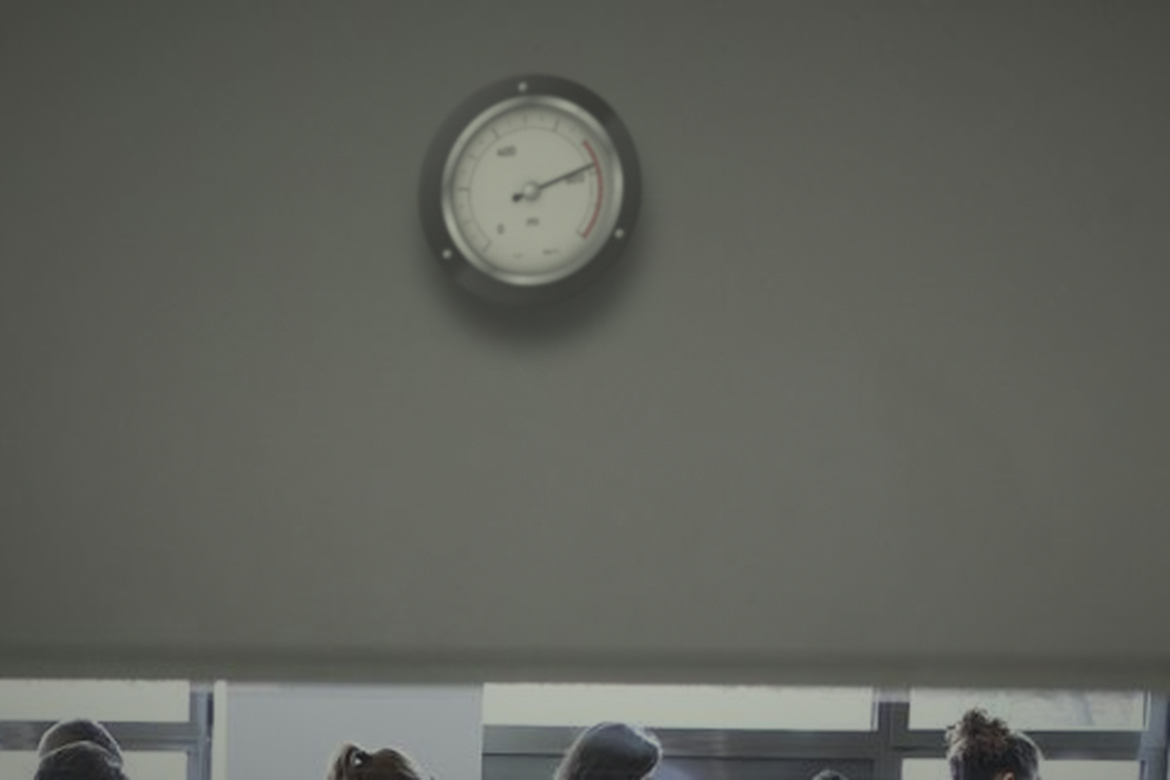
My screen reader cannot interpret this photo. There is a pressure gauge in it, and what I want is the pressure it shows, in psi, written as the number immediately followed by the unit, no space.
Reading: 775psi
